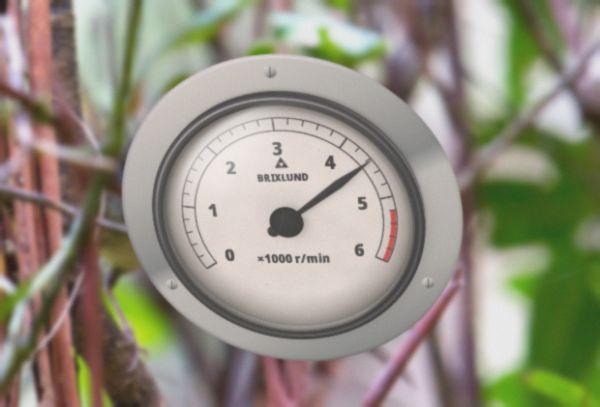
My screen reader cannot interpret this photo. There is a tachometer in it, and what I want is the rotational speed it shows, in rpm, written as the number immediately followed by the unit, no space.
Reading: 4400rpm
